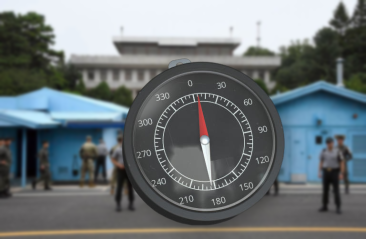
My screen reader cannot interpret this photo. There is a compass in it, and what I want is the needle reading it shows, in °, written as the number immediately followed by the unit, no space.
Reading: 5°
